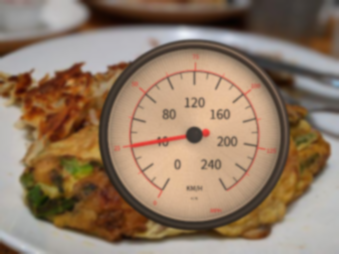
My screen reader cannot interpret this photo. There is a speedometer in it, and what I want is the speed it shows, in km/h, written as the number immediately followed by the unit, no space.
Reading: 40km/h
